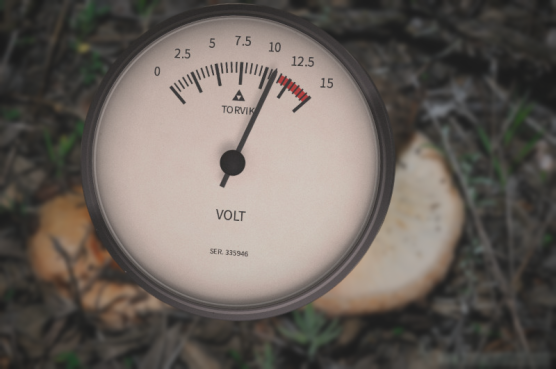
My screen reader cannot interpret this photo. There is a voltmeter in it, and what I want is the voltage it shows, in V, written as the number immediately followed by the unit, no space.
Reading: 11V
